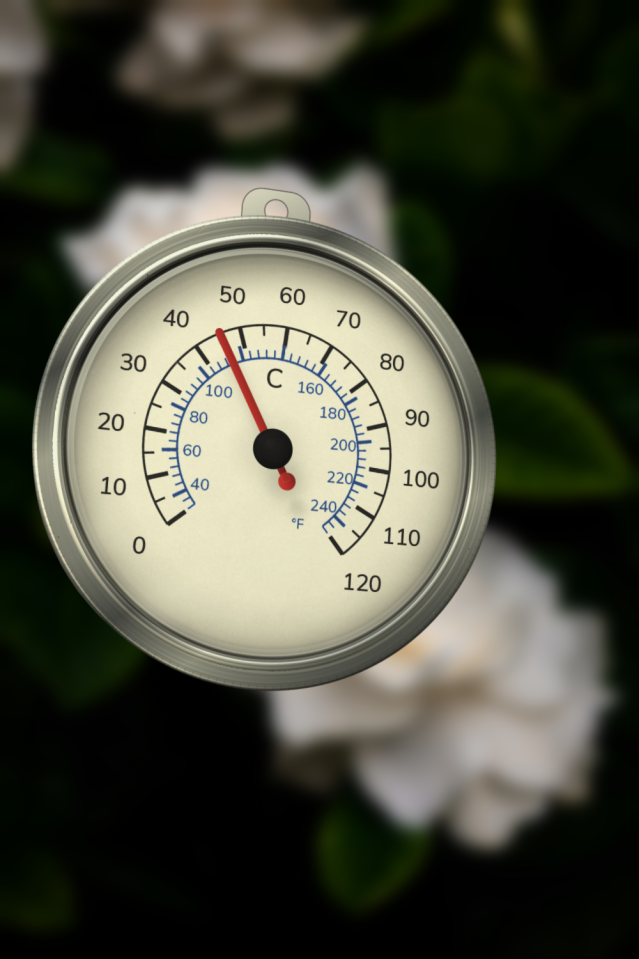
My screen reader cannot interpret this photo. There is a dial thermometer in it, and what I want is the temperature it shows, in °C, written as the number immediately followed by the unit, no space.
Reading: 45°C
